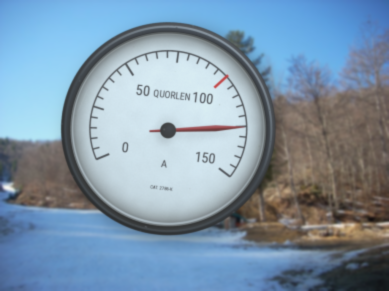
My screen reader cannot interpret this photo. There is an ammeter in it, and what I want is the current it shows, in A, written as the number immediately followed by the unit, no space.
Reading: 125A
